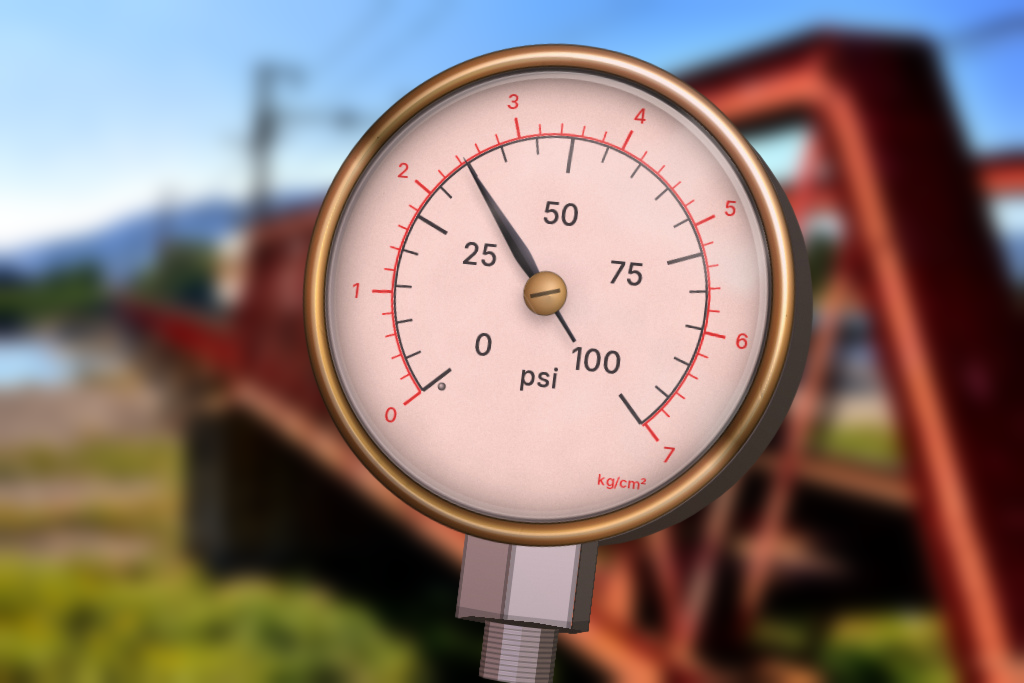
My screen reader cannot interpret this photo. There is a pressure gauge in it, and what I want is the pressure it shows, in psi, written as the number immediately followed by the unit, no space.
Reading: 35psi
